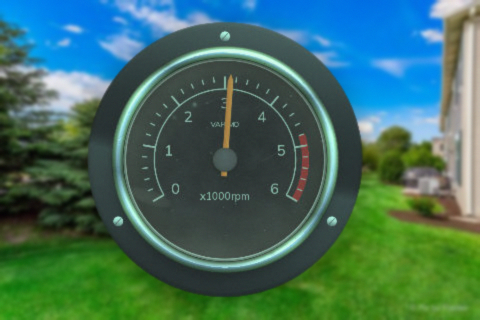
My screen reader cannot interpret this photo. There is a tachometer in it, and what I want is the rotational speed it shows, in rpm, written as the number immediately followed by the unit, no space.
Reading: 3100rpm
